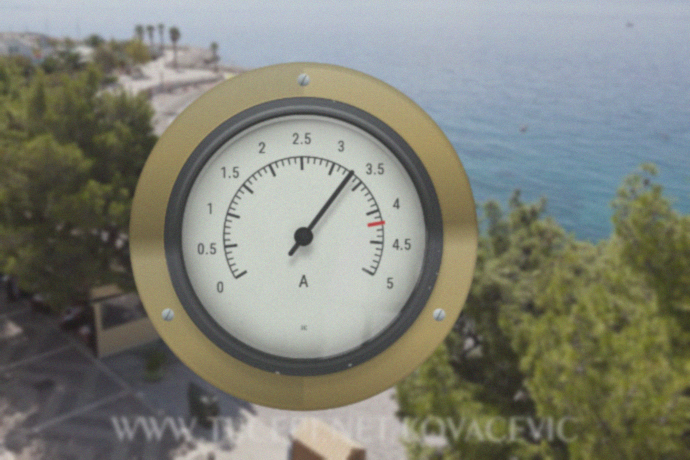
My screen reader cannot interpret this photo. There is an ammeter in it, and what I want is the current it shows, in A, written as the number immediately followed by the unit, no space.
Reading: 3.3A
